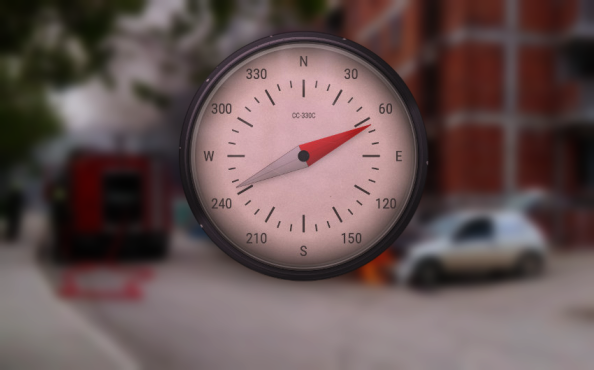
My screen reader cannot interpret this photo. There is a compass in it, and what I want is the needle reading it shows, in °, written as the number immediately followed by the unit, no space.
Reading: 65°
